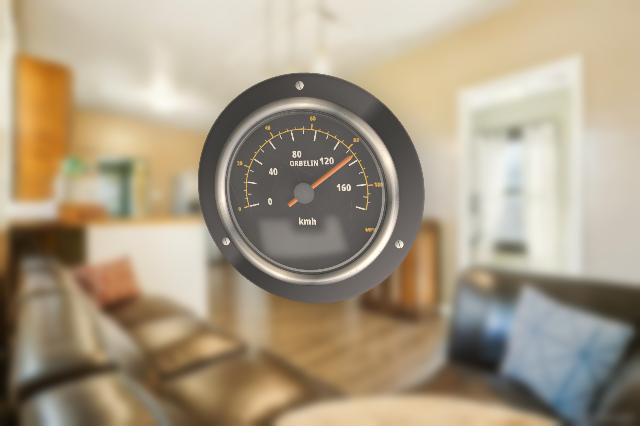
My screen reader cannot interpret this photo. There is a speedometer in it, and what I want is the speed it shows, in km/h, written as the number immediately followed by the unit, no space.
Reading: 135km/h
